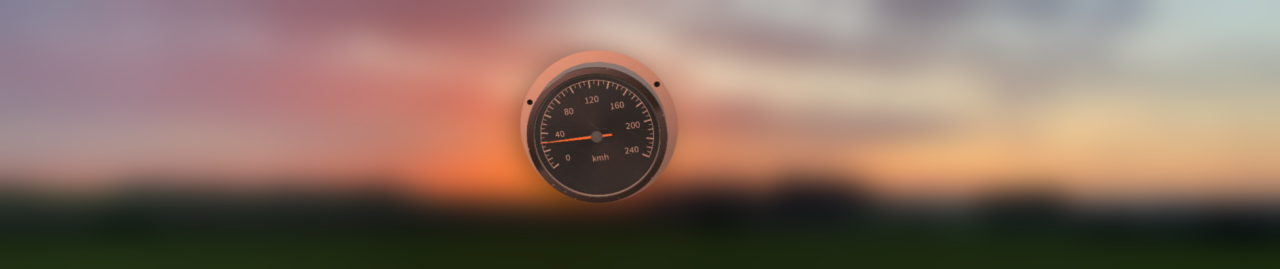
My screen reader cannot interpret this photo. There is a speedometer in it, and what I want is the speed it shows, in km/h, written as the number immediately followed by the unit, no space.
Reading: 30km/h
